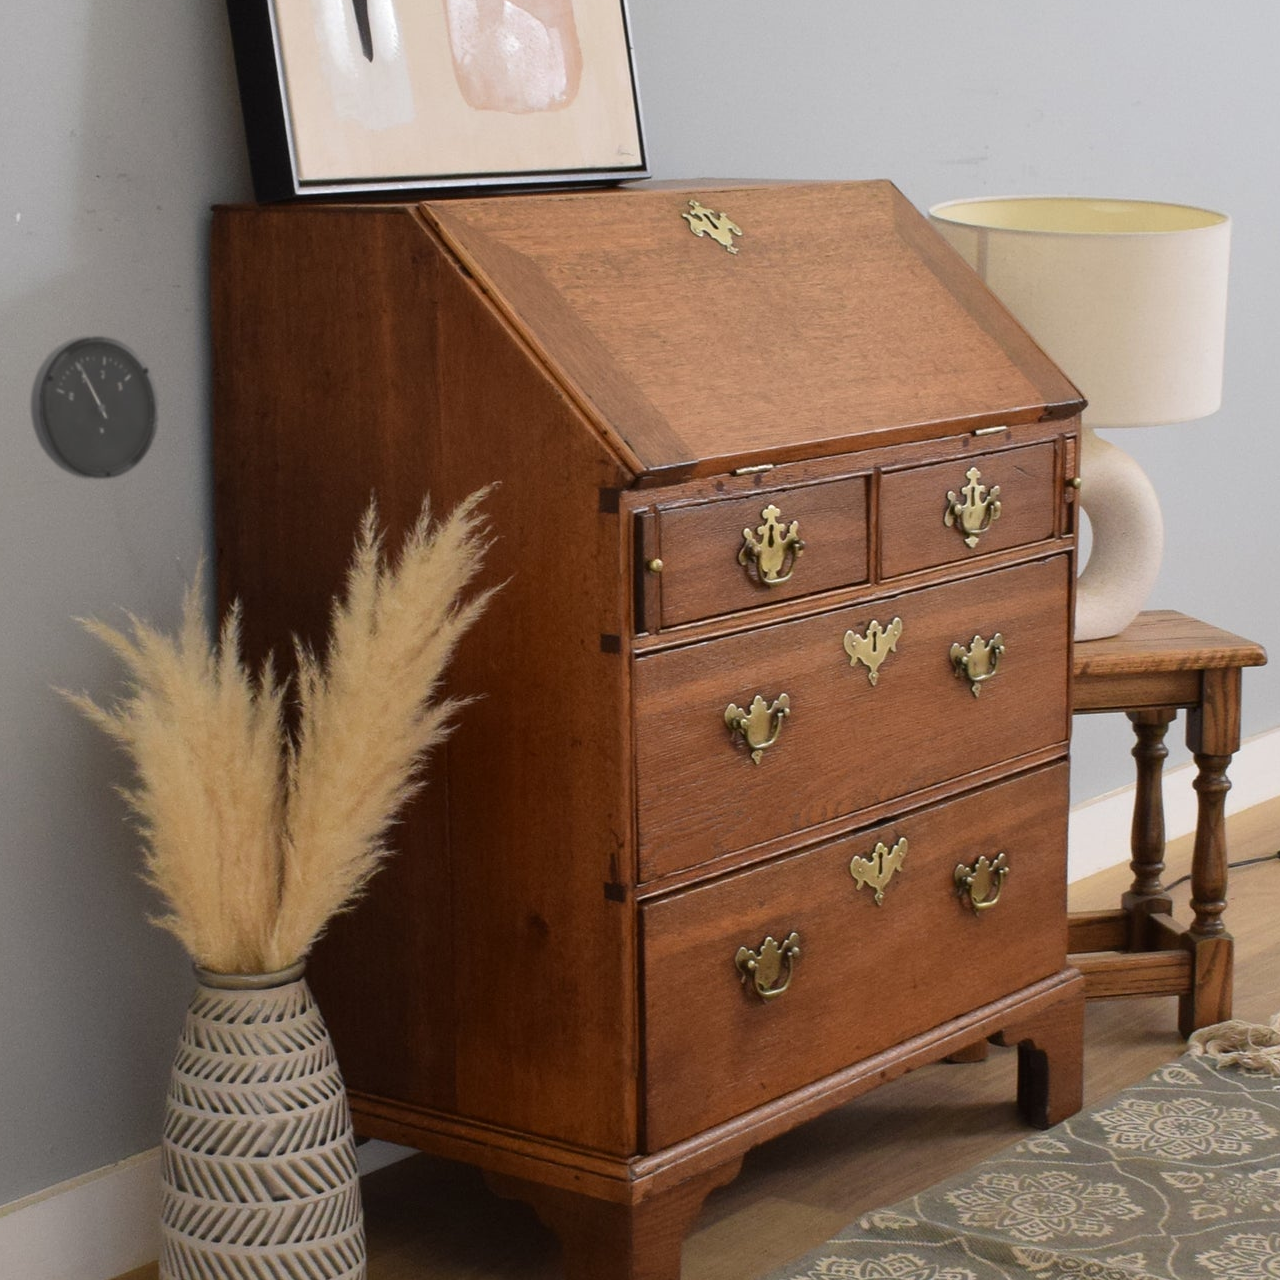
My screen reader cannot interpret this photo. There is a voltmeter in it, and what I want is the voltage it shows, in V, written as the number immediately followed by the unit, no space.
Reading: 1V
